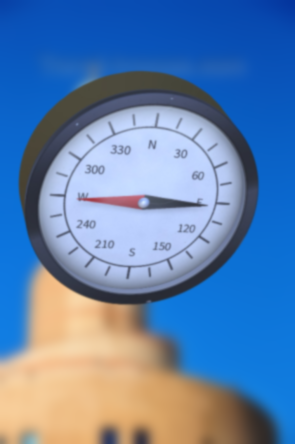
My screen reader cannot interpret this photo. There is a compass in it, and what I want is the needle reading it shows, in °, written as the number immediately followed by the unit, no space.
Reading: 270°
